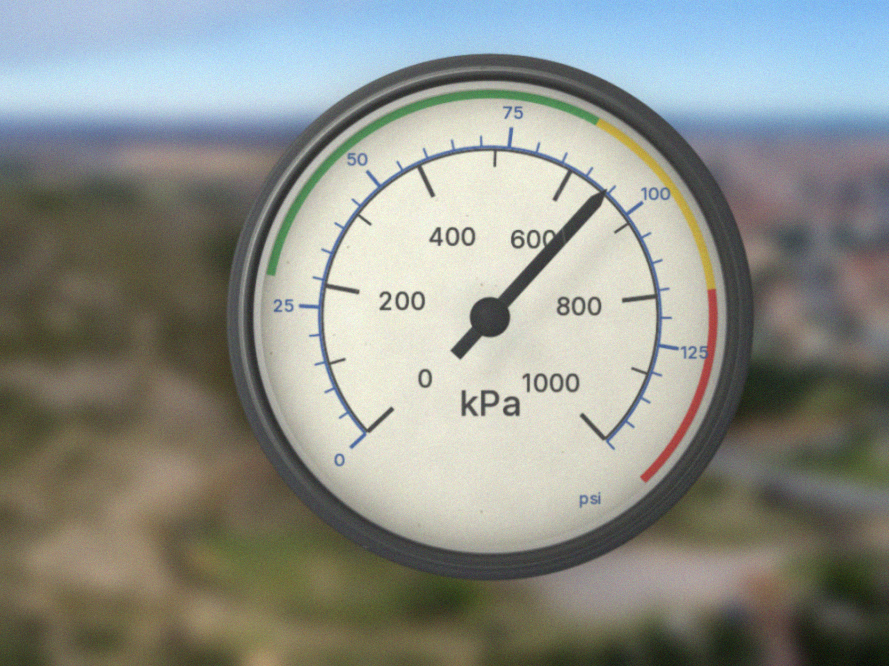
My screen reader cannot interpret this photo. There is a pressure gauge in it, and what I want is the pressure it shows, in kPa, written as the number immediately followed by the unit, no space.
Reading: 650kPa
